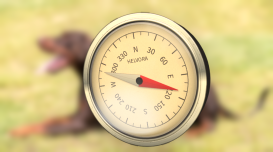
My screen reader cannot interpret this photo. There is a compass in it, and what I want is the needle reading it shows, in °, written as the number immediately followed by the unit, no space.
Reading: 110°
